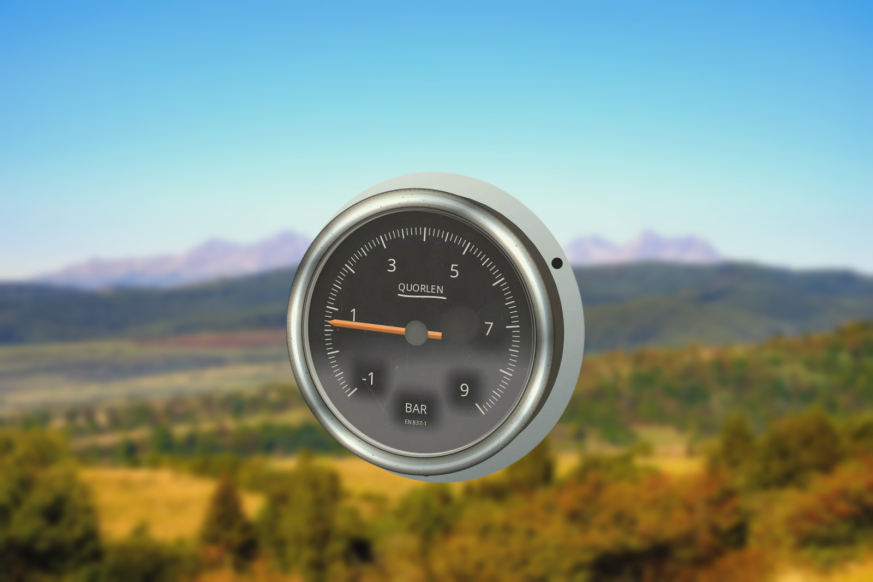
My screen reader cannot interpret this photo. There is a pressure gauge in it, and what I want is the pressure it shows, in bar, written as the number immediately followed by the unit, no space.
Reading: 0.7bar
